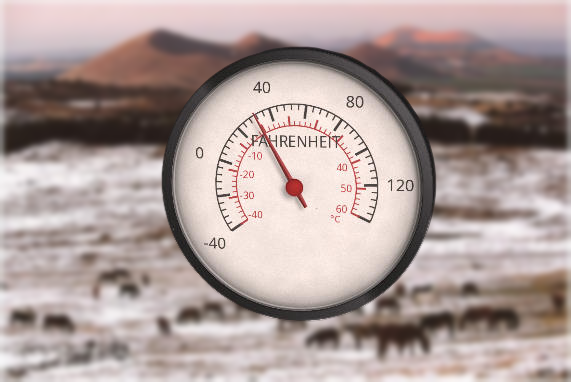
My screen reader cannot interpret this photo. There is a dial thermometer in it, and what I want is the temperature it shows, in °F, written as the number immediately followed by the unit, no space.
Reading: 32°F
